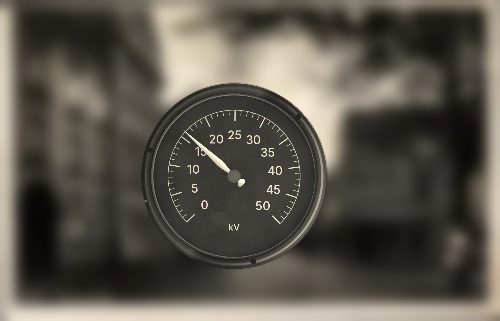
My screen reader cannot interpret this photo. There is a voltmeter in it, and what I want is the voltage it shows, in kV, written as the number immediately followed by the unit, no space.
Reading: 16kV
